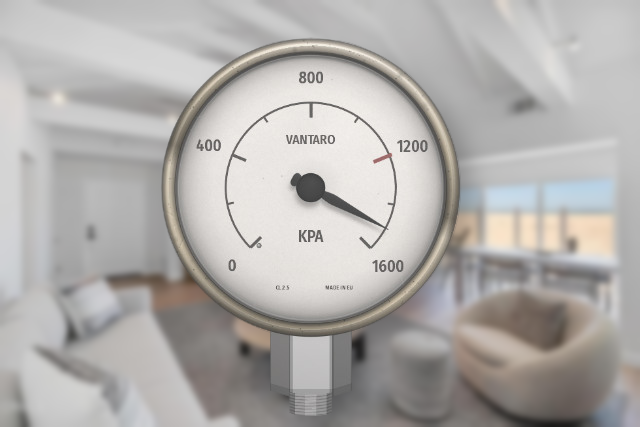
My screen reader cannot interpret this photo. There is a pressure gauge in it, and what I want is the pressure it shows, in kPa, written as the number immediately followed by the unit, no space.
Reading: 1500kPa
